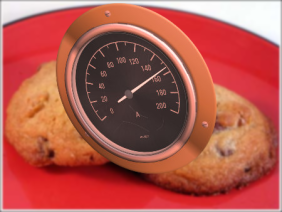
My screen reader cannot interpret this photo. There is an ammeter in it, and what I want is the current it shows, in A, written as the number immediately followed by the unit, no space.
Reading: 155A
